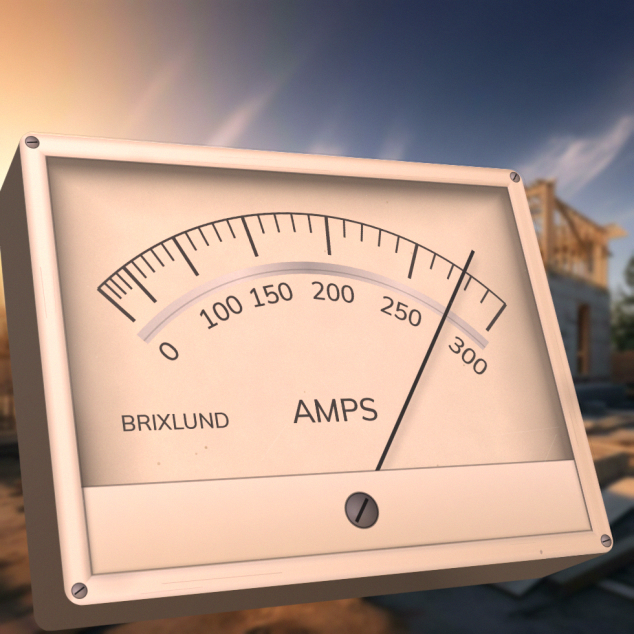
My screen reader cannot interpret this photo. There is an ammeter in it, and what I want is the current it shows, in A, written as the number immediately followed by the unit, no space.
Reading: 275A
